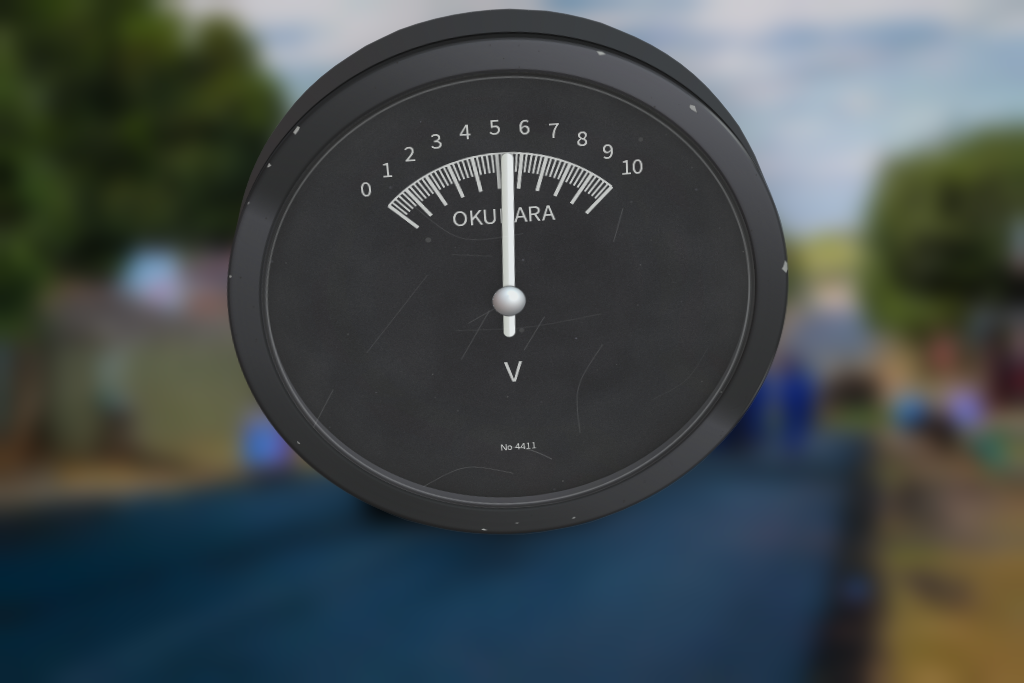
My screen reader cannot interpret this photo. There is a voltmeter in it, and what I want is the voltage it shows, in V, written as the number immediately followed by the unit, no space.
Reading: 5.4V
